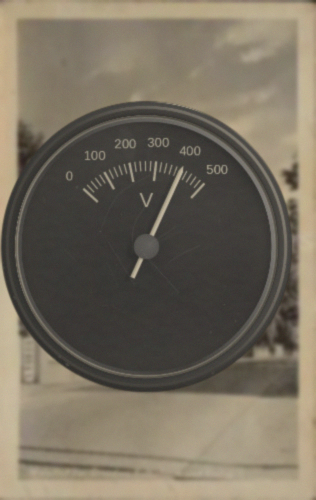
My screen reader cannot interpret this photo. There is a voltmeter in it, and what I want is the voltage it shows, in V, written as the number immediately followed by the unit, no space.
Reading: 400V
